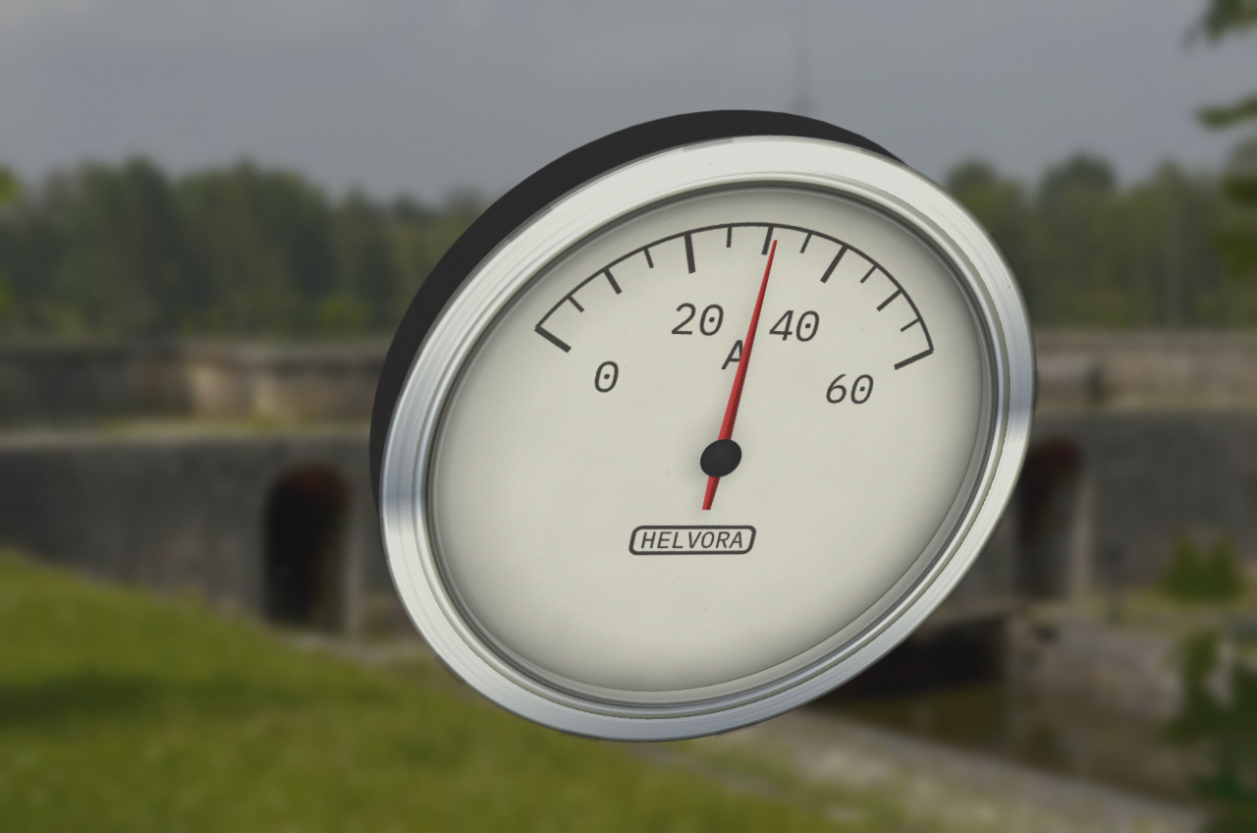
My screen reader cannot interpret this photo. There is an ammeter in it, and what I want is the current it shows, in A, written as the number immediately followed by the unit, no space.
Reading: 30A
